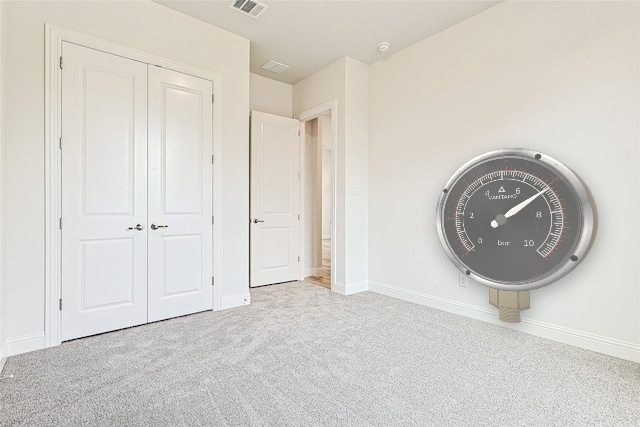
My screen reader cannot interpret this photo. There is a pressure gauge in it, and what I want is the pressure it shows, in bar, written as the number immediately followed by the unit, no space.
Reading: 7bar
